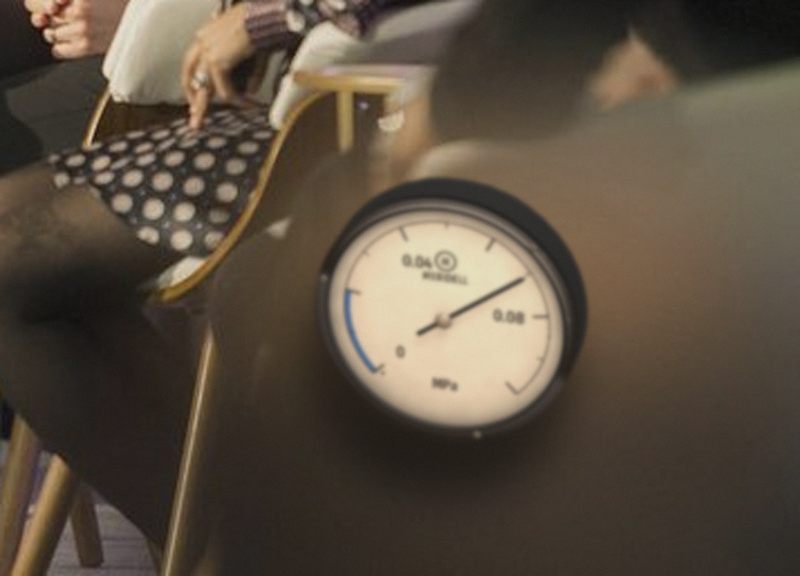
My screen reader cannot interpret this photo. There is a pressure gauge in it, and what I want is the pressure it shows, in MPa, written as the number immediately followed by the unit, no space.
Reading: 0.07MPa
